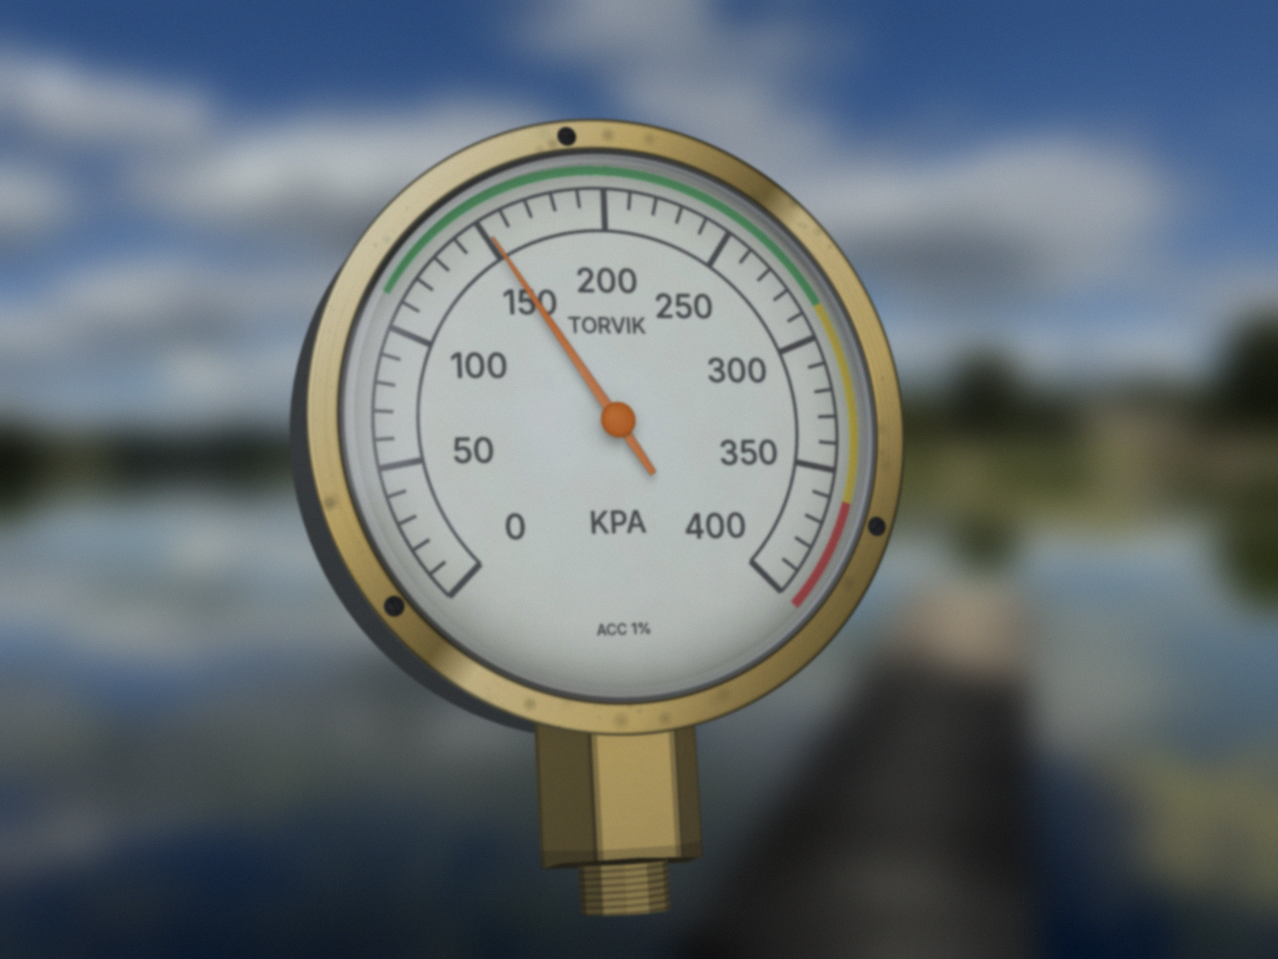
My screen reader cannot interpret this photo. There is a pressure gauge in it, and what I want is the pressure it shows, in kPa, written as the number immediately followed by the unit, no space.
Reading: 150kPa
